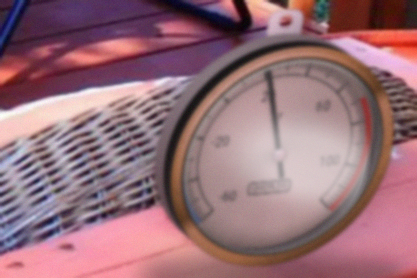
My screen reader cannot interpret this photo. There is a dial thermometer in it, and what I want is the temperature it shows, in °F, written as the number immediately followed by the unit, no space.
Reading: 20°F
